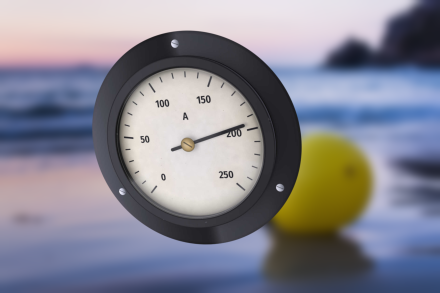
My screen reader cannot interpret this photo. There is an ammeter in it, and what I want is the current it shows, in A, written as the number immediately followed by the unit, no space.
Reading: 195A
